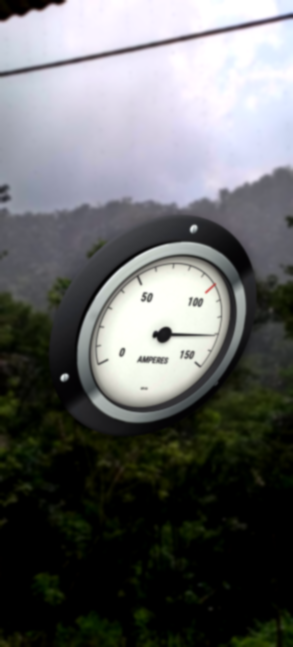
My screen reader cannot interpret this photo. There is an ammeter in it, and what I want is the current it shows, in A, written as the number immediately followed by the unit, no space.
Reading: 130A
